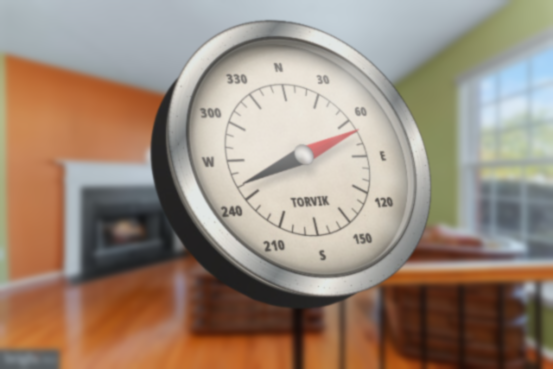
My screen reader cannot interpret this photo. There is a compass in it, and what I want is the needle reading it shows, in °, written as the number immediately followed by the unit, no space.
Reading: 70°
